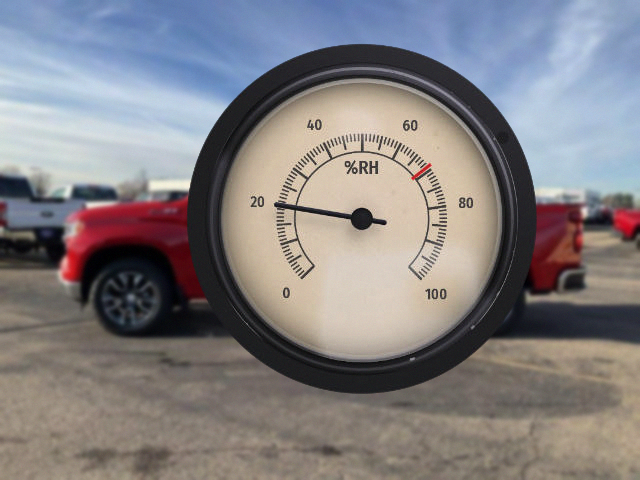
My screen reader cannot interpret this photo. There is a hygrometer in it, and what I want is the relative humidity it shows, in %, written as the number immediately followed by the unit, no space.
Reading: 20%
